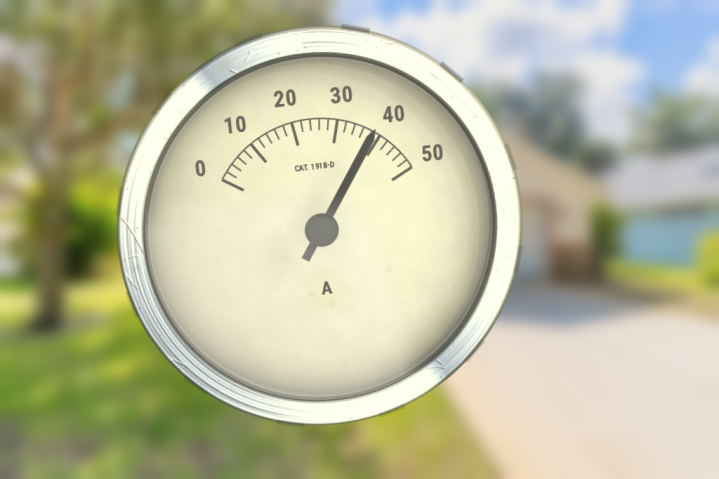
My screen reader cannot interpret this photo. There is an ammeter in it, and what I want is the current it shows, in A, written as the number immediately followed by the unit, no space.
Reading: 38A
